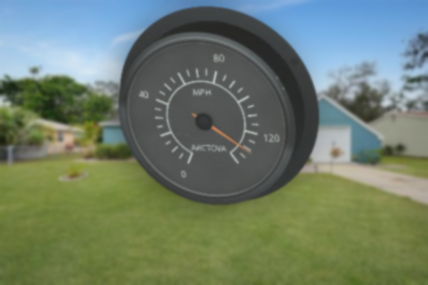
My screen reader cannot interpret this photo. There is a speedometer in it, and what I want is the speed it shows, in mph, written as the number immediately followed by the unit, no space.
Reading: 130mph
